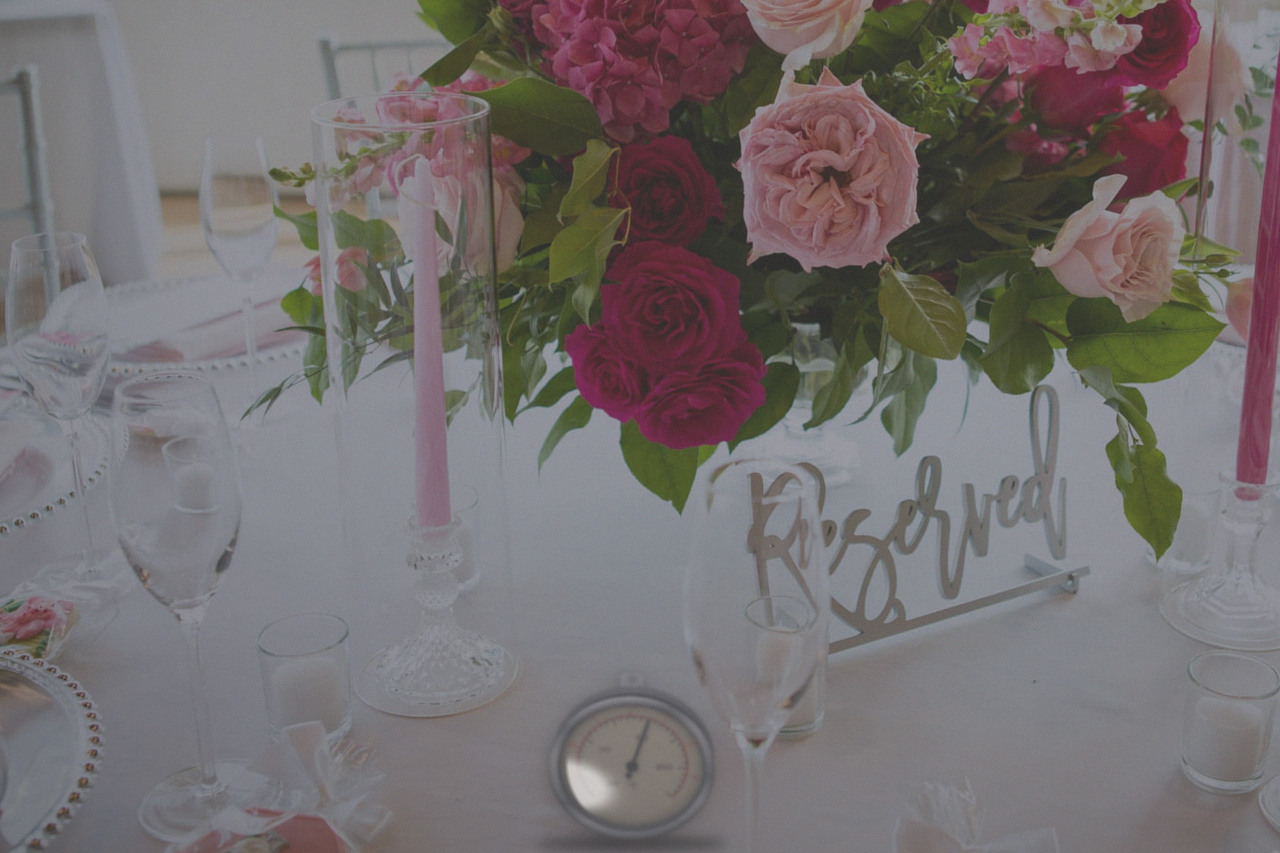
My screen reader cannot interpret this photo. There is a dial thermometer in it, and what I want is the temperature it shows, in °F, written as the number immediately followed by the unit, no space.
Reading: 60°F
